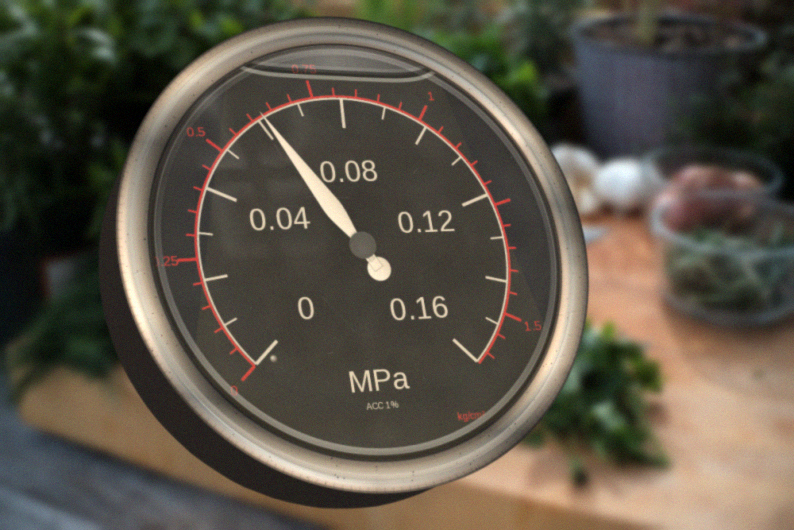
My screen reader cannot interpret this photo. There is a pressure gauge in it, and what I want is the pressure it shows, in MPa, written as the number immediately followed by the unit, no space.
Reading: 0.06MPa
